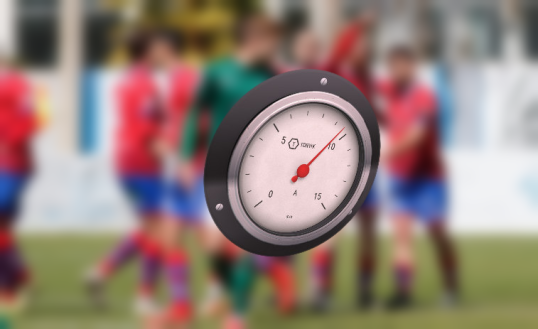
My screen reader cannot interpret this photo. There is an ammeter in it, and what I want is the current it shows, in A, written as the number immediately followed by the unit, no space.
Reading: 9.5A
